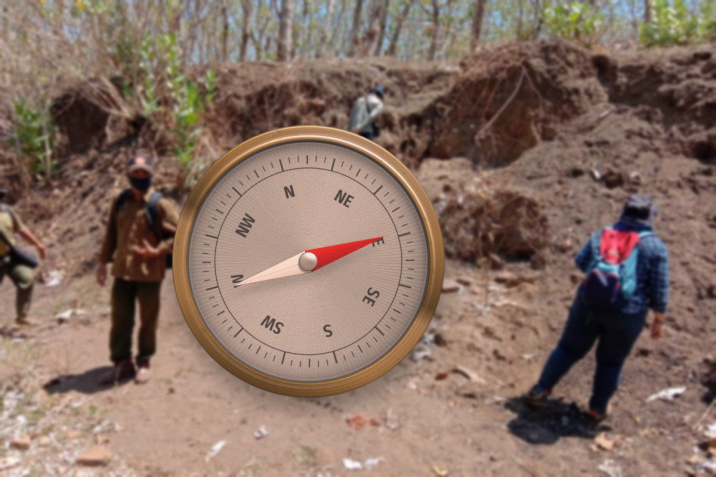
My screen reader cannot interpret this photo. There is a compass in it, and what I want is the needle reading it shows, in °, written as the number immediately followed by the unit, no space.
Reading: 87.5°
